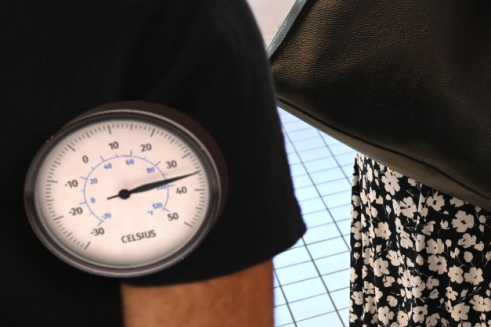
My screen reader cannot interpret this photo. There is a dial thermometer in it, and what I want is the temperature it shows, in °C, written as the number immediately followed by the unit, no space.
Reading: 35°C
